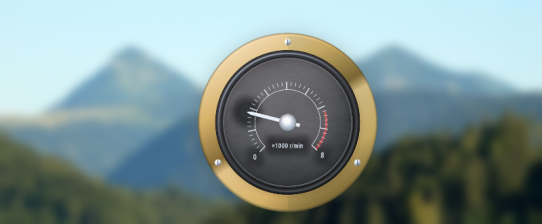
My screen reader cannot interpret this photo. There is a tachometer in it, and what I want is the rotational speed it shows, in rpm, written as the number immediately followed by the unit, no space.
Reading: 1800rpm
